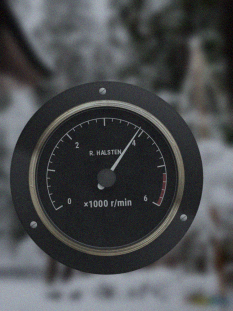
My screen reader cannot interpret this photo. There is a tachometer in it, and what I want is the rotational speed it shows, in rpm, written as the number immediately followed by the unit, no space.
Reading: 3900rpm
